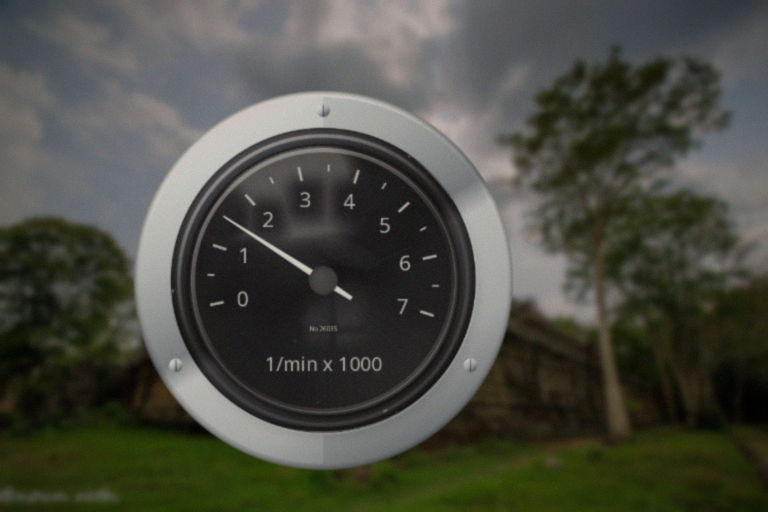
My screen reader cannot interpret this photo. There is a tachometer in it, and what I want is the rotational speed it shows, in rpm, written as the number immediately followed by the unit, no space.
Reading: 1500rpm
